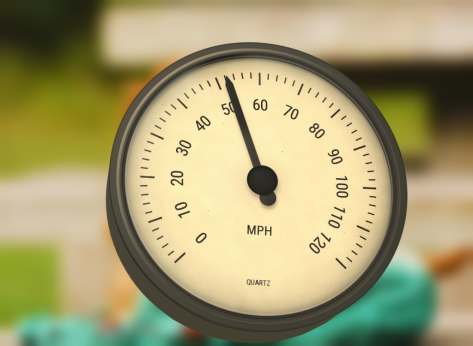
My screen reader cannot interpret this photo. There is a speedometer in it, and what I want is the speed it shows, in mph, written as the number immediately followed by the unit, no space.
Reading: 52mph
